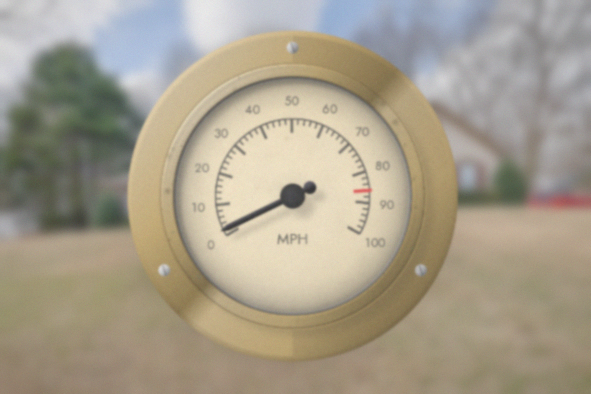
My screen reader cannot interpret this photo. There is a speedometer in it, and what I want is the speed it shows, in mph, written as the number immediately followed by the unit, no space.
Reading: 2mph
